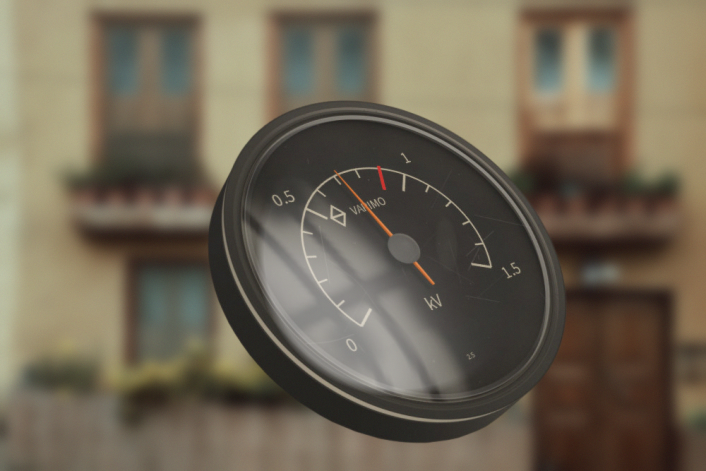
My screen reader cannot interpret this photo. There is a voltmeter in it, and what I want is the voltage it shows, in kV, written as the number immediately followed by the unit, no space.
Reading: 0.7kV
